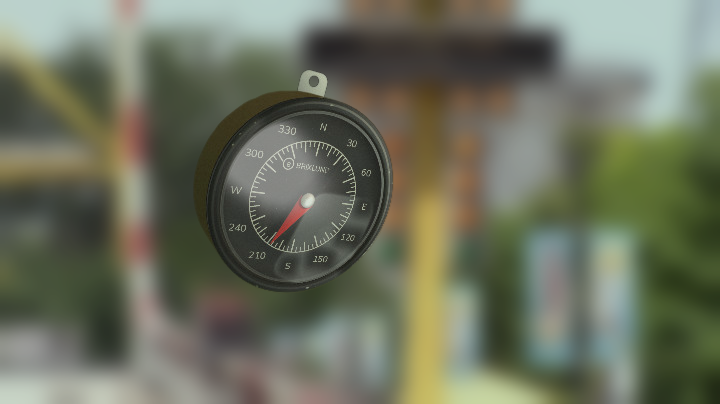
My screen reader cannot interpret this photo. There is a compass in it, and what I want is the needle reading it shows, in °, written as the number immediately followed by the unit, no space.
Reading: 210°
